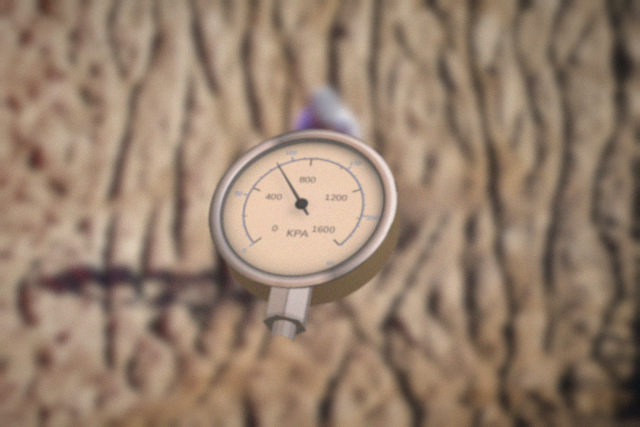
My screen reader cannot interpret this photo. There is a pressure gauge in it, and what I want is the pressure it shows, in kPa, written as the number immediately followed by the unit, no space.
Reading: 600kPa
